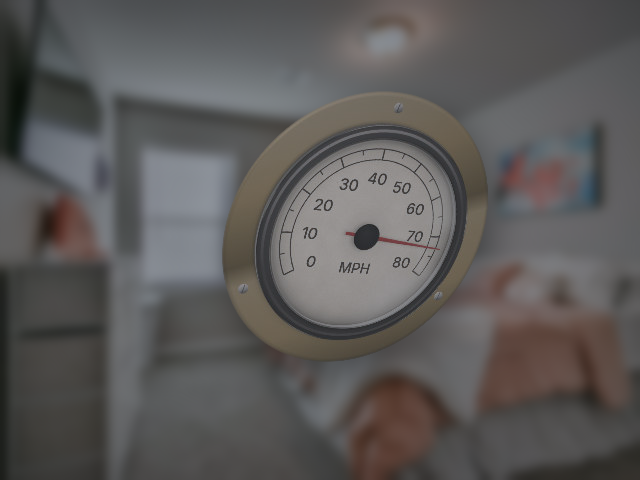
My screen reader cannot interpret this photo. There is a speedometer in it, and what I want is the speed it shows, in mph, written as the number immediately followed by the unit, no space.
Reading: 72.5mph
